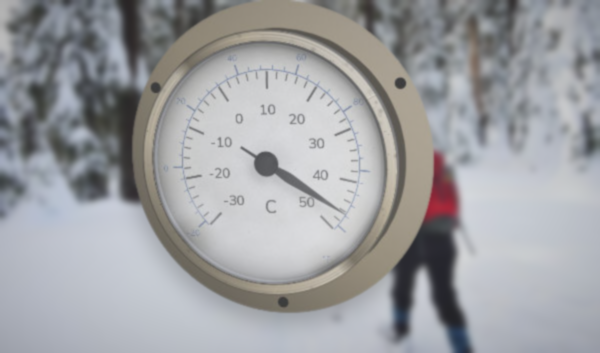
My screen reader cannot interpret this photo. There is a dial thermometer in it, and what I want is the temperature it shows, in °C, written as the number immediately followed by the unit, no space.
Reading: 46°C
